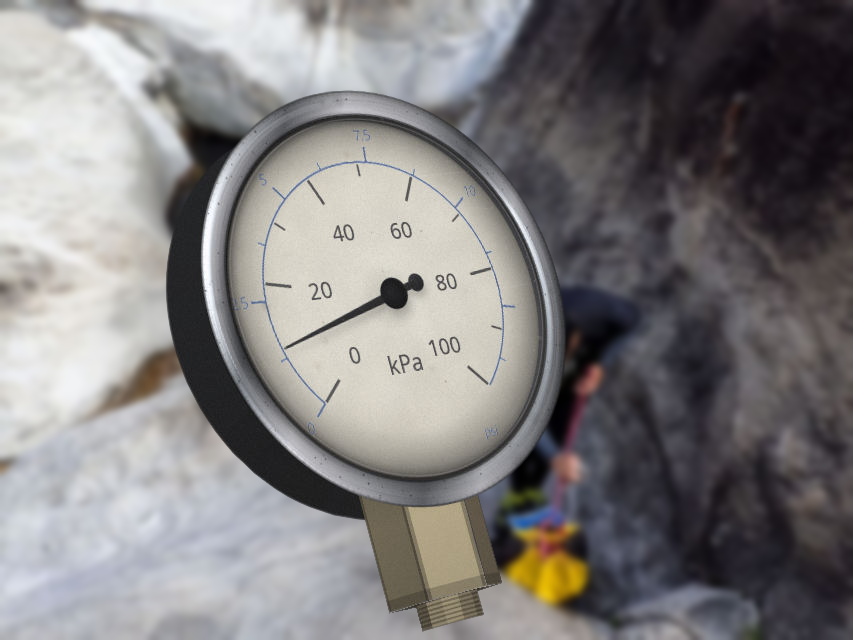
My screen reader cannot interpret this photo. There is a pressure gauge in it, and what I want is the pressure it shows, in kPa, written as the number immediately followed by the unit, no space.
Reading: 10kPa
